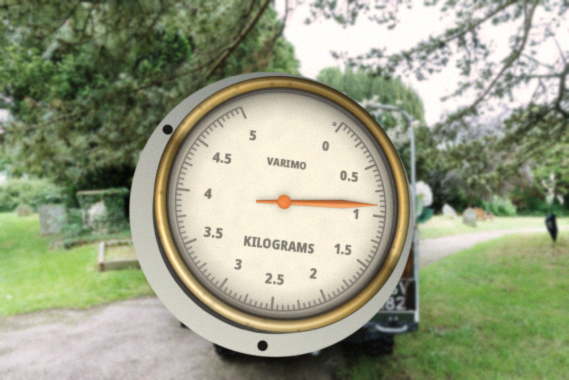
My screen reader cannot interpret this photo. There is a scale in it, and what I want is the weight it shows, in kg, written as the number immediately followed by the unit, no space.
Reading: 0.9kg
